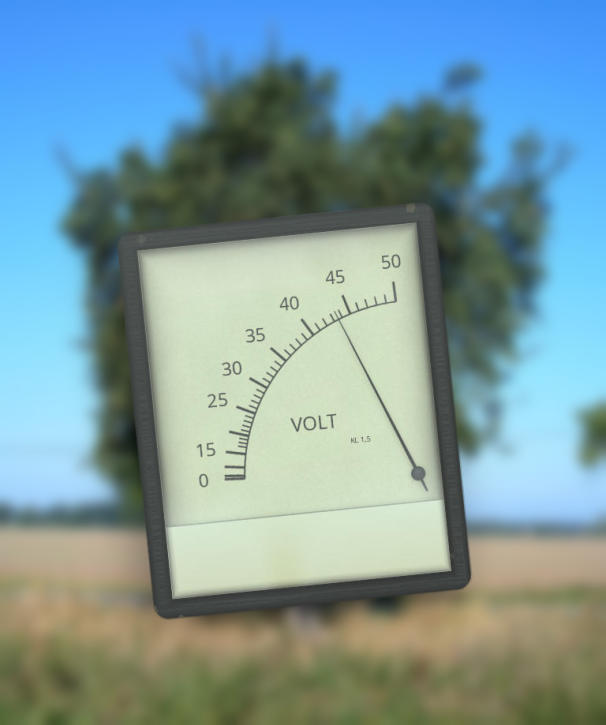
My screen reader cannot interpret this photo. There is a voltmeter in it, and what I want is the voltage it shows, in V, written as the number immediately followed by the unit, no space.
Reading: 43.5V
